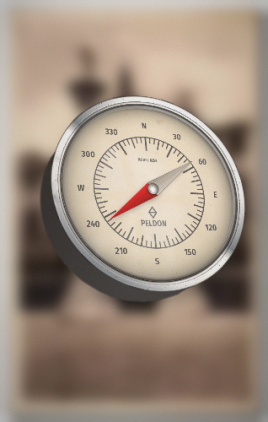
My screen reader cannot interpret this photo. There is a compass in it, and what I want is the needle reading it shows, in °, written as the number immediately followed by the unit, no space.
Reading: 235°
